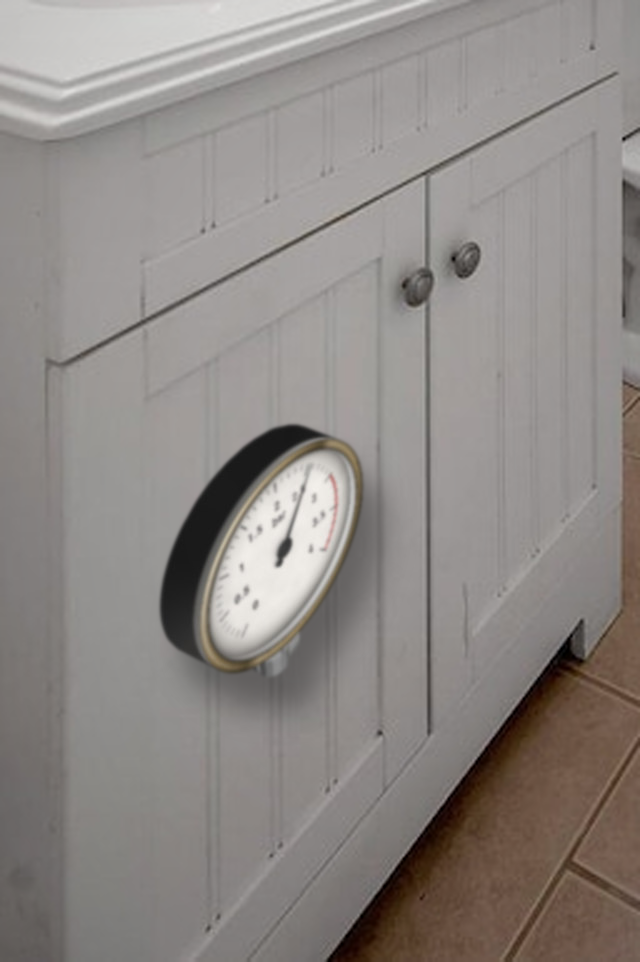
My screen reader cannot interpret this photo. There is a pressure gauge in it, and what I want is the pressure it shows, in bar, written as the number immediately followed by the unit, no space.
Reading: 2.5bar
